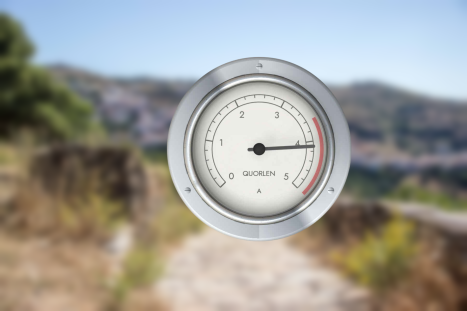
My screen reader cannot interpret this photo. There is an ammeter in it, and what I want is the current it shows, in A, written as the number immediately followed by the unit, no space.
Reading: 4.1A
